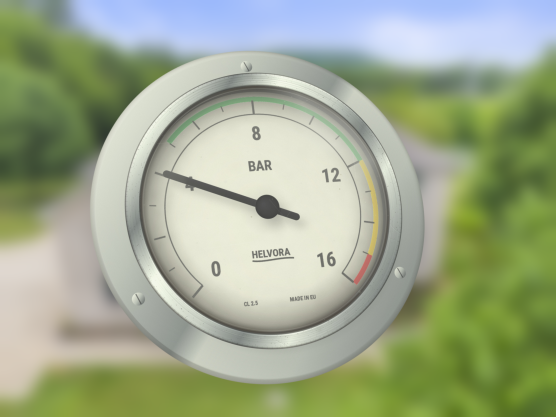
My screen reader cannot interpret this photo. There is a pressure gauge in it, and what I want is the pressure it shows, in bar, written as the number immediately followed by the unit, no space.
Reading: 4bar
